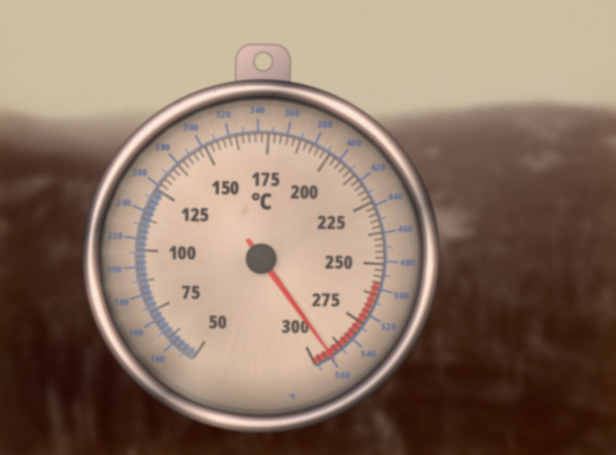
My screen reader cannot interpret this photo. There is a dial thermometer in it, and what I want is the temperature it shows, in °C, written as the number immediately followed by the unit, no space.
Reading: 292.5°C
